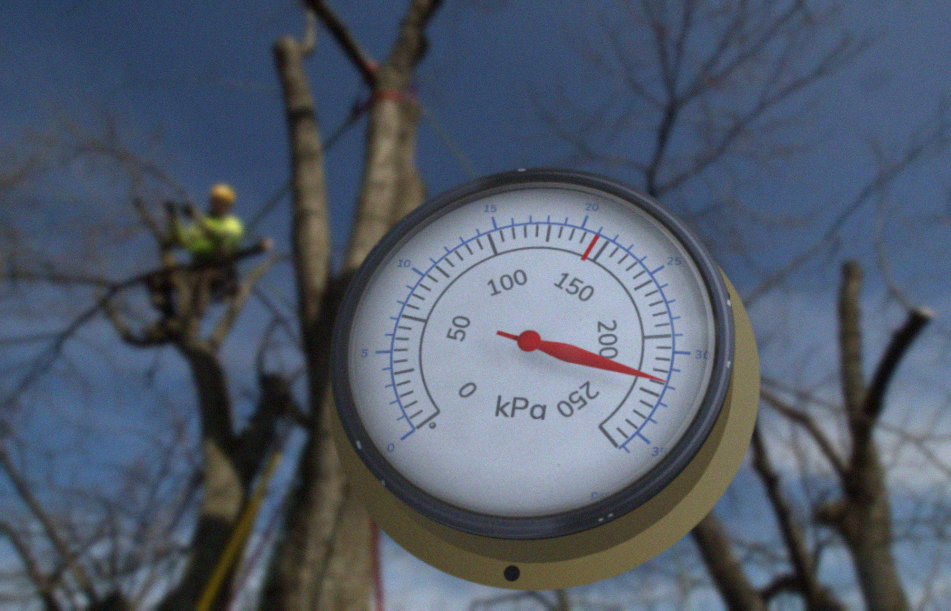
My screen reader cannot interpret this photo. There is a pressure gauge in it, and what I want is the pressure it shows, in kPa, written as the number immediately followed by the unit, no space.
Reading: 220kPa
